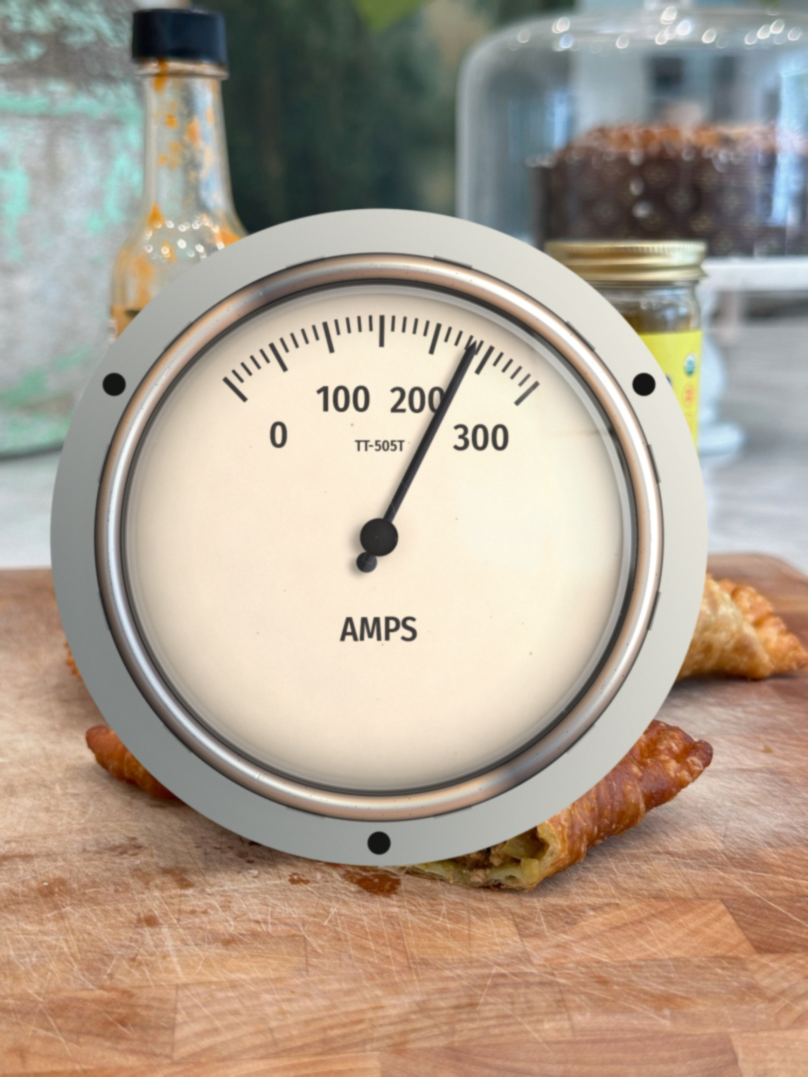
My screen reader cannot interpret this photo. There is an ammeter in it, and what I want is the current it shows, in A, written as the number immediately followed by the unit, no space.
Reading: 235A
